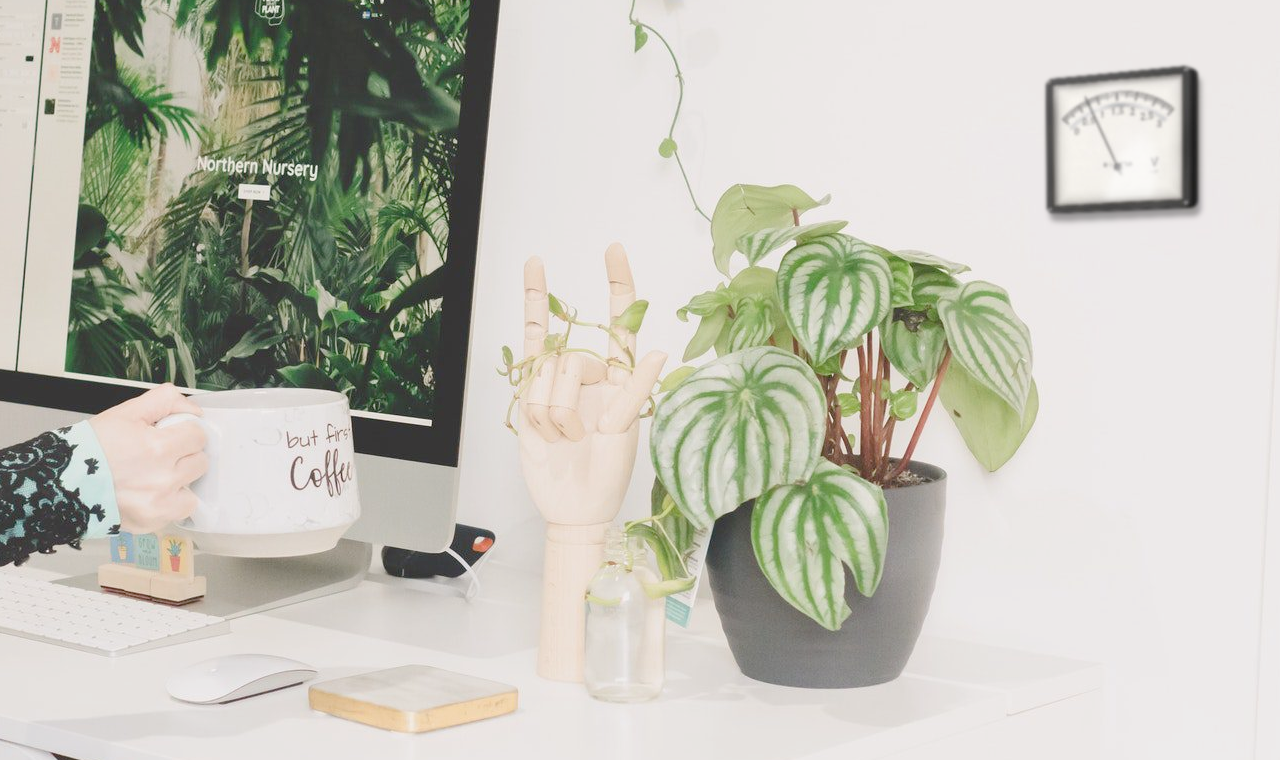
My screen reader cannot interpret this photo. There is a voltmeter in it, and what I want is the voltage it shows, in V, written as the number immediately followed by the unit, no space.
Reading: 0.75V
